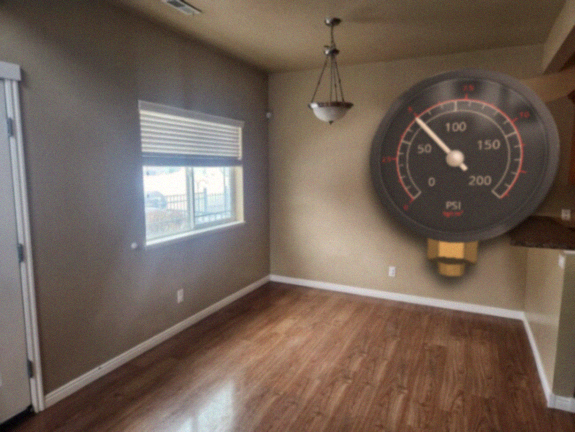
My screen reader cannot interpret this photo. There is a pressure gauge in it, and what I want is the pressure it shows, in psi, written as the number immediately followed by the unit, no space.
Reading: 70psi
